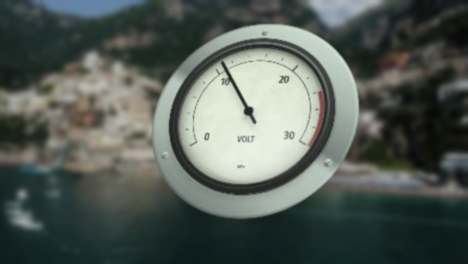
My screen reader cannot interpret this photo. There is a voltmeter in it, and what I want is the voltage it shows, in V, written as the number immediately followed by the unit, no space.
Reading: 11V
